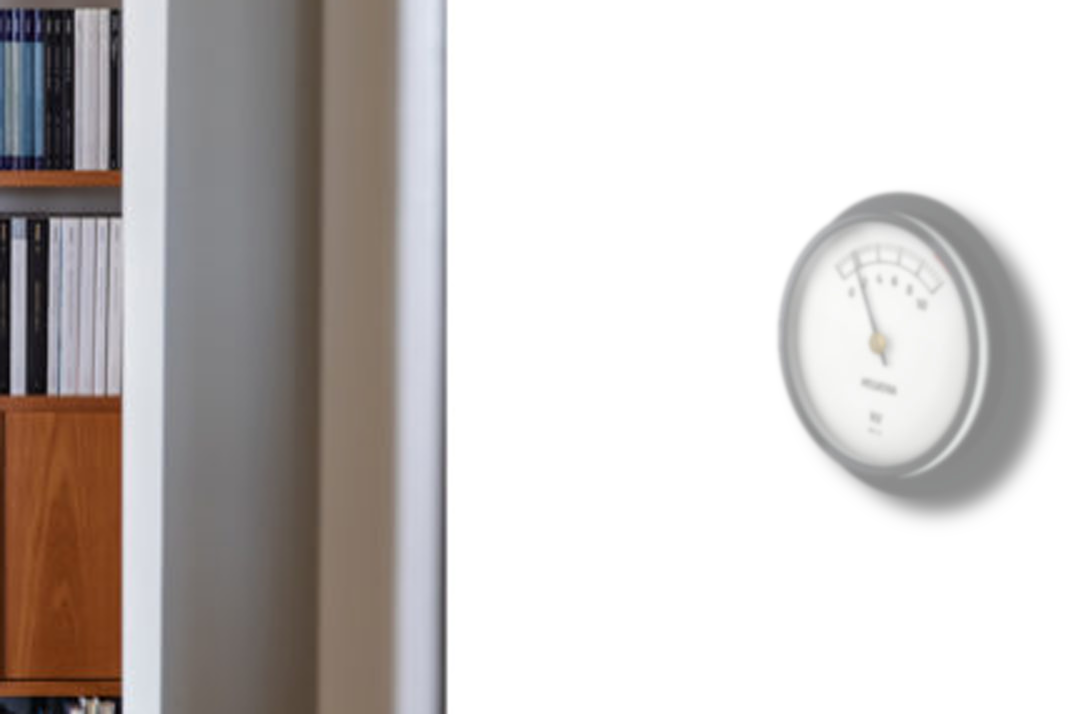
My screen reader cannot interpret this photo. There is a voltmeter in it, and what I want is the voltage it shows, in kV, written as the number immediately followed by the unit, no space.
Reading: 2kV
